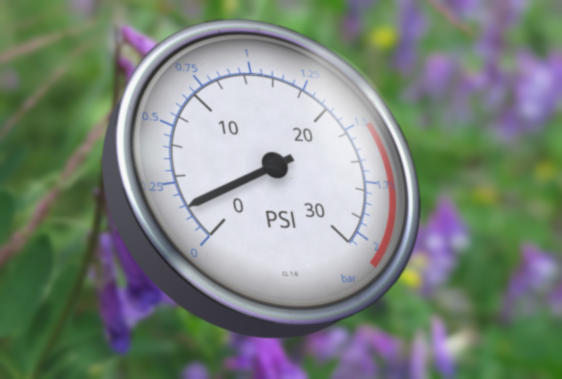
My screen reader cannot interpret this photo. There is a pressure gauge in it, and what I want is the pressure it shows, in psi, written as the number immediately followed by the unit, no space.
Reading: 2psi
